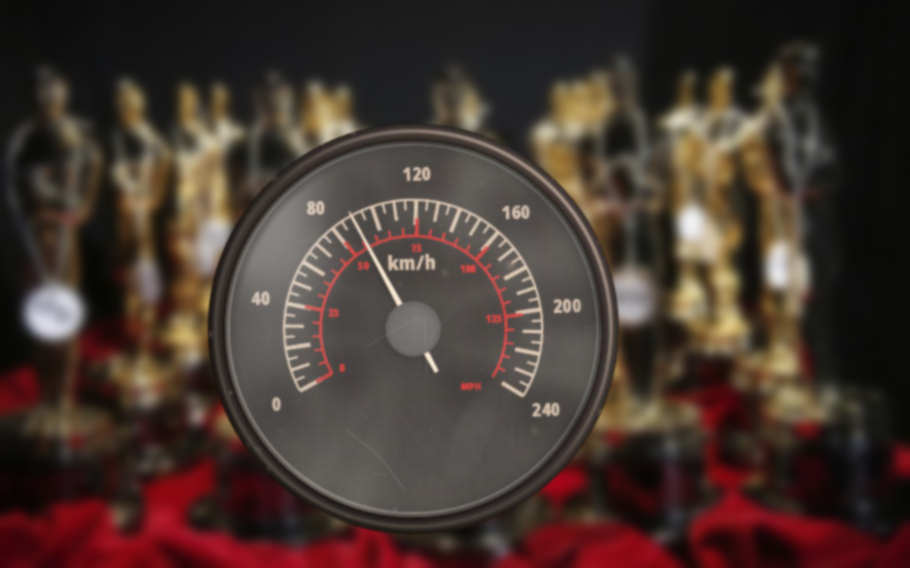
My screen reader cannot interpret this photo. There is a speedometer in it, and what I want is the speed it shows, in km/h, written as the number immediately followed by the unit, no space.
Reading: 90km/h
